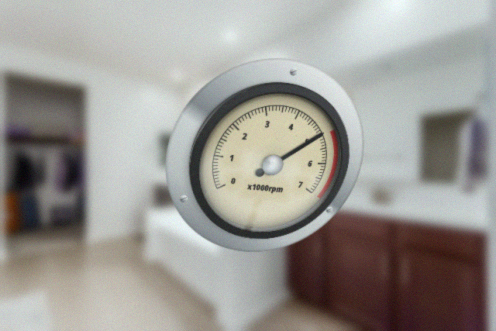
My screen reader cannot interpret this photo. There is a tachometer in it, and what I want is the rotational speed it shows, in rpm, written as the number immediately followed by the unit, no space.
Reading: 5000rpm
